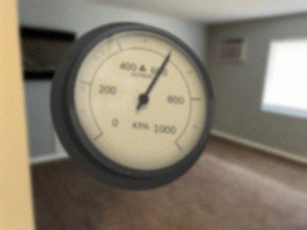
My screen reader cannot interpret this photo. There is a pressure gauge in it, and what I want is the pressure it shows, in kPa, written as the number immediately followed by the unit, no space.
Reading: 600kPa
